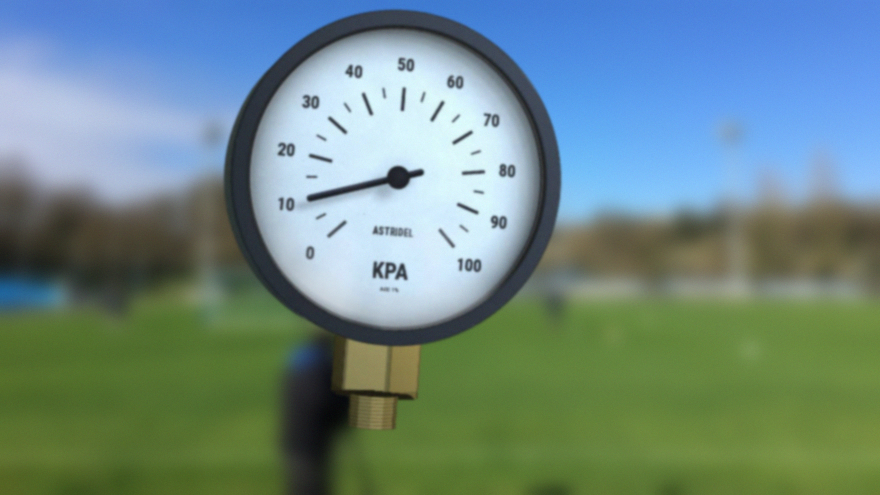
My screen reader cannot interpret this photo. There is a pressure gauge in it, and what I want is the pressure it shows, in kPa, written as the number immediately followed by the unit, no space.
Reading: 10kPa
